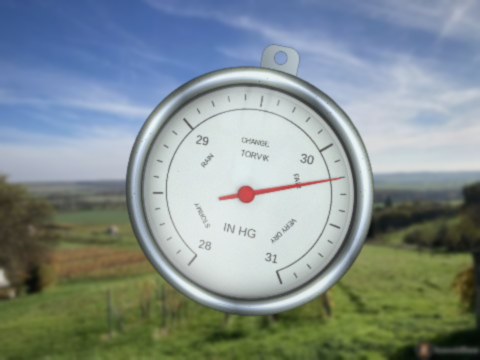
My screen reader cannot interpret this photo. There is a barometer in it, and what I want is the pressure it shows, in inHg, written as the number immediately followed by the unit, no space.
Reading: 30.2inHg
